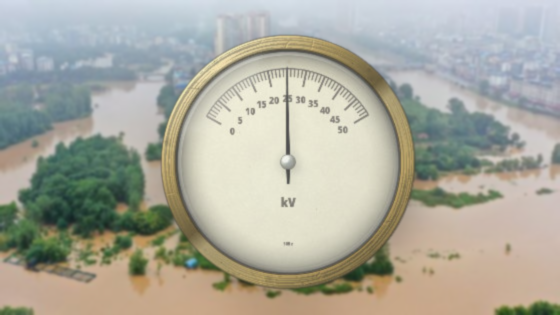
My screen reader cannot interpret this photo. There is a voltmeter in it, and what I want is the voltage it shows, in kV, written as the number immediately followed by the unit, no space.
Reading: 25kV
